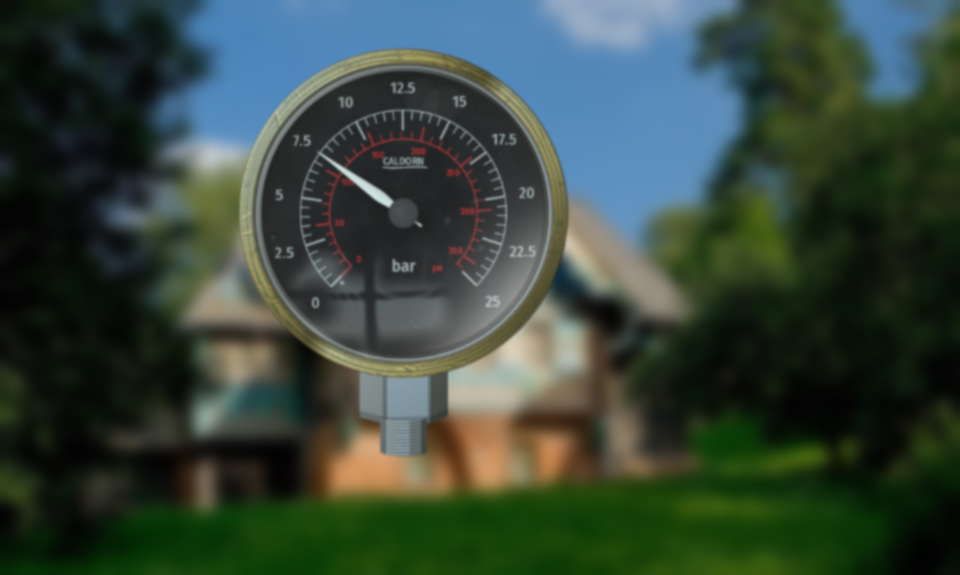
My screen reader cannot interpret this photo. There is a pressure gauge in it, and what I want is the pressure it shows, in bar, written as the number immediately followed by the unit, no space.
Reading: 7.5bar
